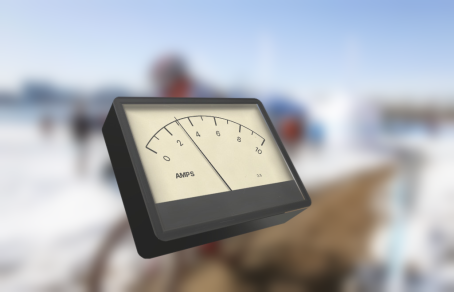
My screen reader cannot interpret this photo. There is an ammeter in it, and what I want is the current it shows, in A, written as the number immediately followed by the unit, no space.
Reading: 3A
